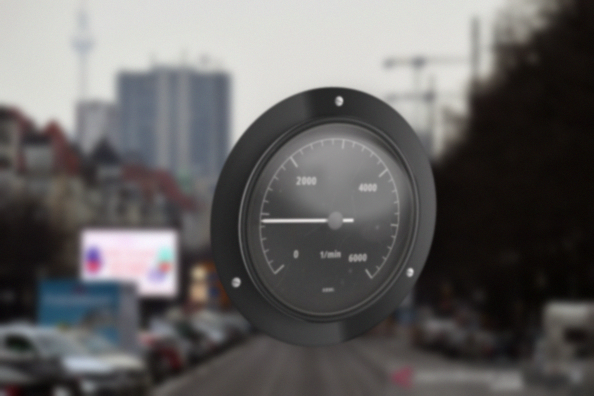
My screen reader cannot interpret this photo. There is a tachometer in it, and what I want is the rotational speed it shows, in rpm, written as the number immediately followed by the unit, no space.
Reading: 900rpm
